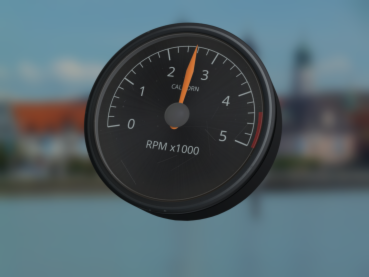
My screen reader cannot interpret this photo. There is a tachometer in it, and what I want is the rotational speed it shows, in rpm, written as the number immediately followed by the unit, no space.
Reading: 2600rpm
